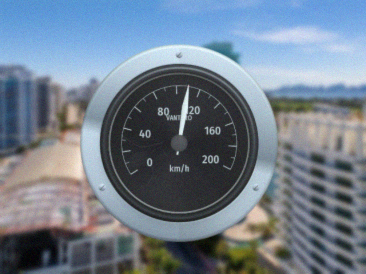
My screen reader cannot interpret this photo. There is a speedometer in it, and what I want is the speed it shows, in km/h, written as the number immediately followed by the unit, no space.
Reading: 110km/h
